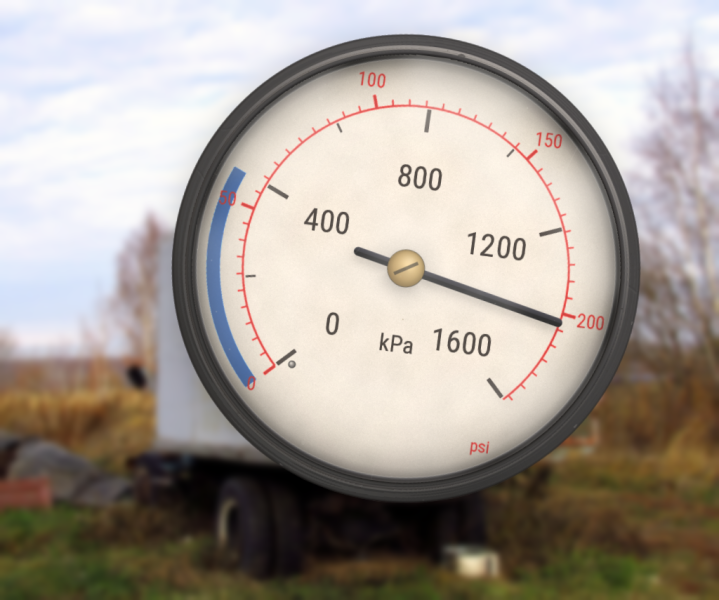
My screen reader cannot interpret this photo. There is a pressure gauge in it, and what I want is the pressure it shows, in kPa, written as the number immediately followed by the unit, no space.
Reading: 1400kPa
